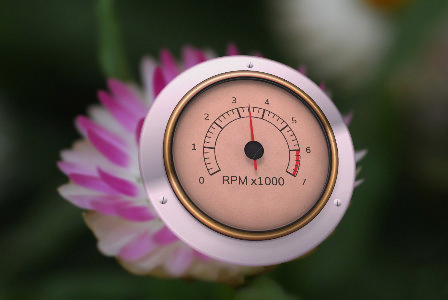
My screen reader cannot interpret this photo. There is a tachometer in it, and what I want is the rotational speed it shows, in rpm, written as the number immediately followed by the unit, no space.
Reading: 3400rpm
